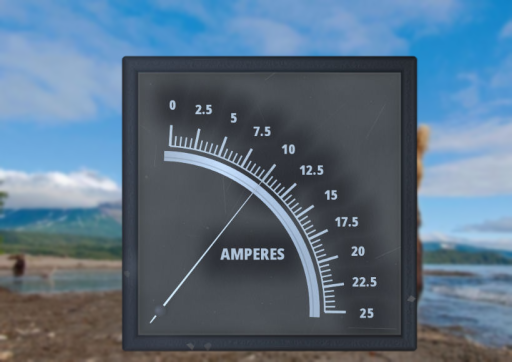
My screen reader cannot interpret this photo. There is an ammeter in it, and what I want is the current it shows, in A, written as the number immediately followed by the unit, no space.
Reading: 10A
